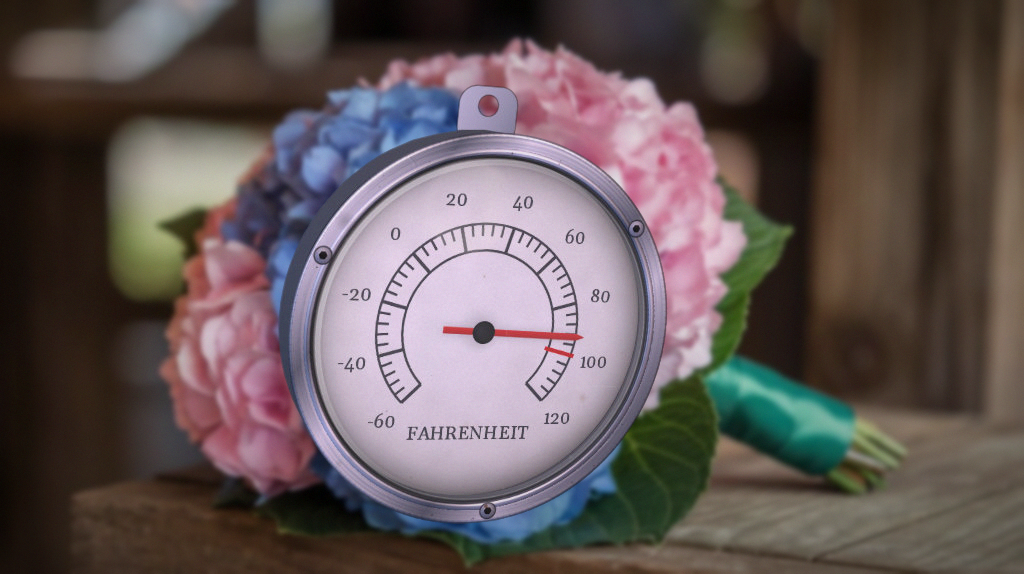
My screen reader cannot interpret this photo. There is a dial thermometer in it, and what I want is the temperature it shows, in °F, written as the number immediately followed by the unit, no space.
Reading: 92°F
